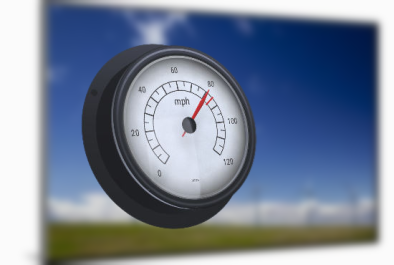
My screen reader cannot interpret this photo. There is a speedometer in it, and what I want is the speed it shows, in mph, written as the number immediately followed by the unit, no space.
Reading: 80mph
